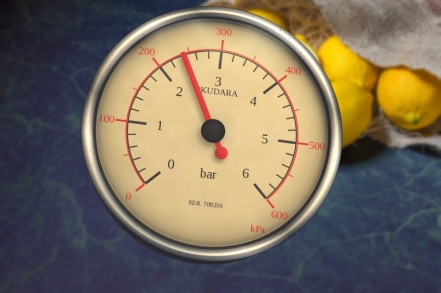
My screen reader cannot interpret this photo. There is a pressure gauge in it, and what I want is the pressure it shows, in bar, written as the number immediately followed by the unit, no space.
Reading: 2.4bar
